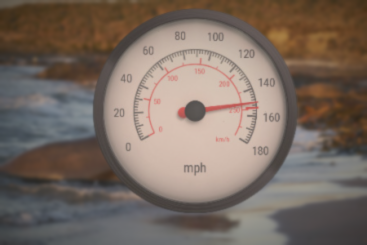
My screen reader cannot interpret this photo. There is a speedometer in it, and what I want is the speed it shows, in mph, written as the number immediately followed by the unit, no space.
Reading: 150mph
